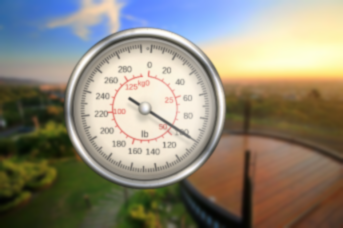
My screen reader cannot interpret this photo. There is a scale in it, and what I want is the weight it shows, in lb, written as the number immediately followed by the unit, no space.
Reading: 100lb
